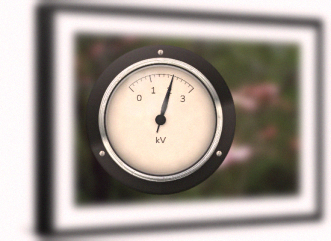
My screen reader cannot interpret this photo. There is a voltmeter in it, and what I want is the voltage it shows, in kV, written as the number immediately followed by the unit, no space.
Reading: 2kV
